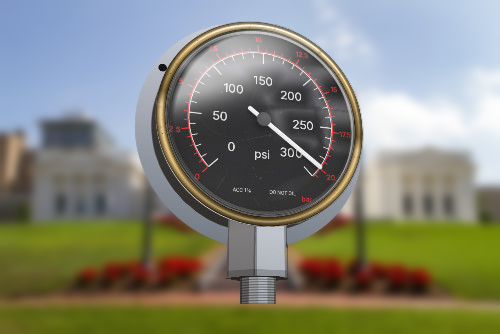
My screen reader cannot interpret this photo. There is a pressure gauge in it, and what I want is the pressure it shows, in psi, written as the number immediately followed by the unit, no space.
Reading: 290psi
